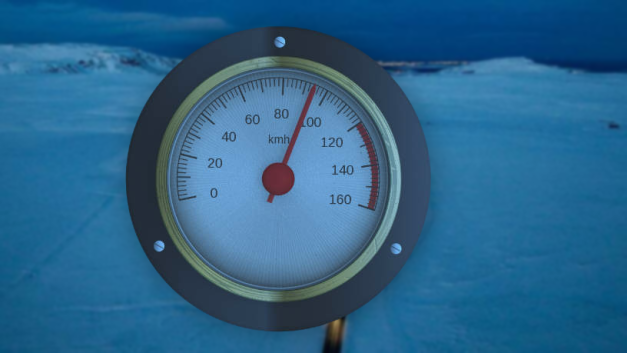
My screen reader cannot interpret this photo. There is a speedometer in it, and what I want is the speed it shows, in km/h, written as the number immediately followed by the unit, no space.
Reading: 94km/h
